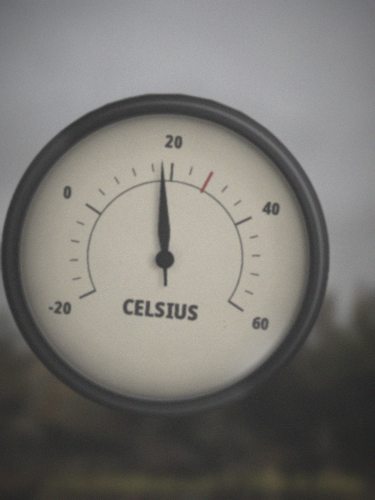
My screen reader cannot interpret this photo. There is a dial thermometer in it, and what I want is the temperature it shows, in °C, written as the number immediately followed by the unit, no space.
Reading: 18°C
